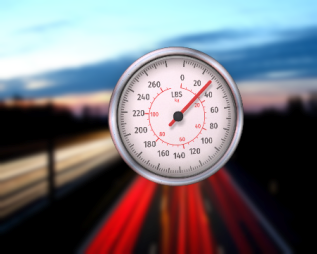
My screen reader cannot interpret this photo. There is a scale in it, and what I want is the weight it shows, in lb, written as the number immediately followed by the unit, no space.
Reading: 30lb
